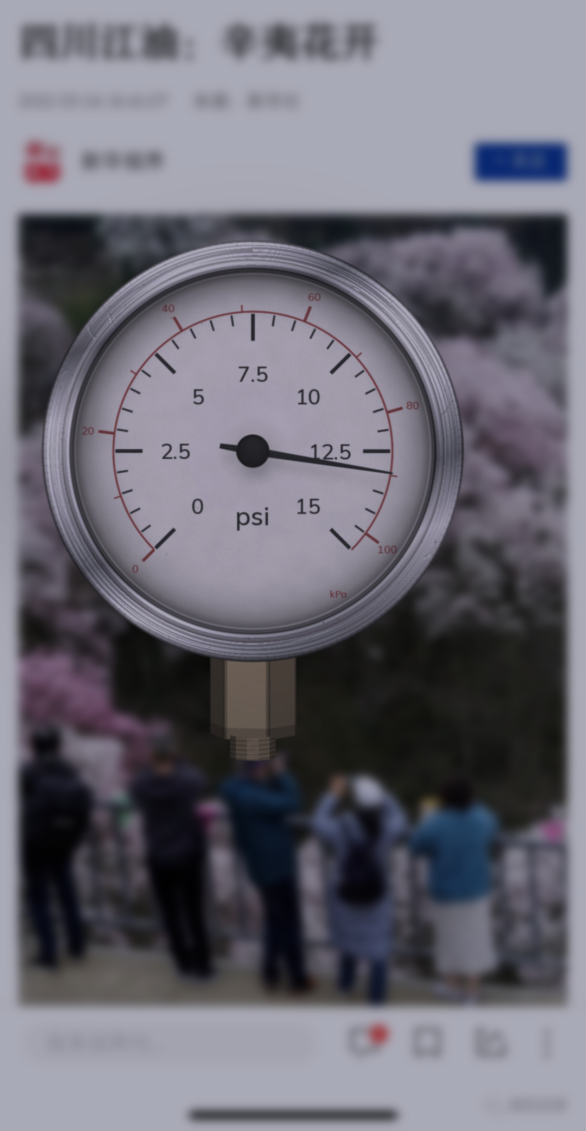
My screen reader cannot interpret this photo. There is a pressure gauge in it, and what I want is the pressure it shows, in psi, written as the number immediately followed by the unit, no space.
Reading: 13psi
